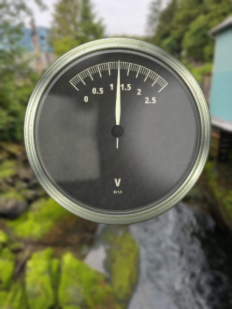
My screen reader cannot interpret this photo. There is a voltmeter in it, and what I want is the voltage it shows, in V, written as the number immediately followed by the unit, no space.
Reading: 1.25V
